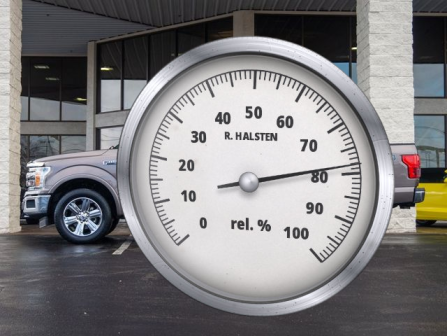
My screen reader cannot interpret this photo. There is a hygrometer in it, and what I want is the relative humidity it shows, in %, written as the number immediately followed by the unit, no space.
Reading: 78%
